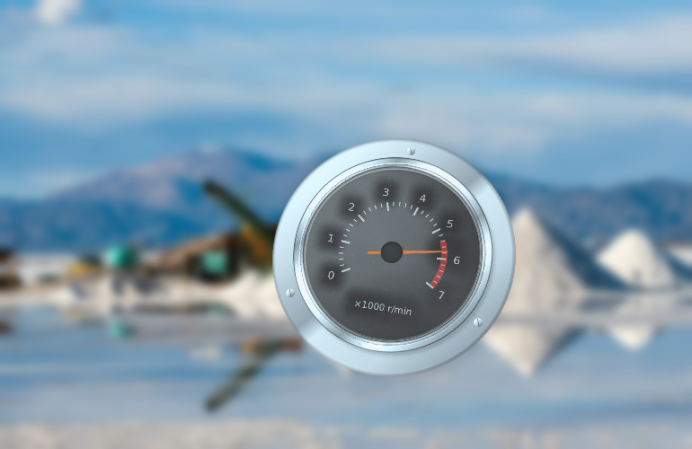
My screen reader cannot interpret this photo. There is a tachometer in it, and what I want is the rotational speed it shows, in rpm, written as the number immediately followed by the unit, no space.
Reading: 5800rpm
